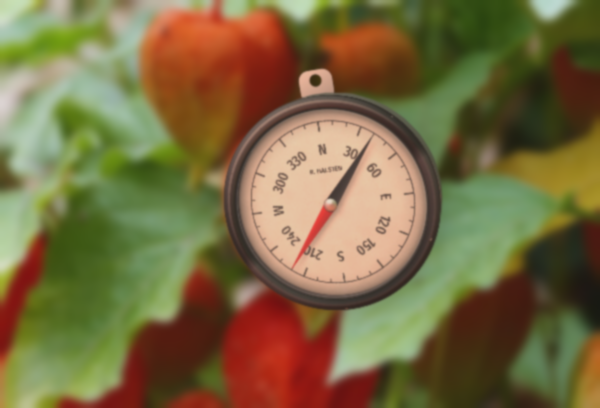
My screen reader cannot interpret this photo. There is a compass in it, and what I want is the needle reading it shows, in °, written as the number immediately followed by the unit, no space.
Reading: 220°
